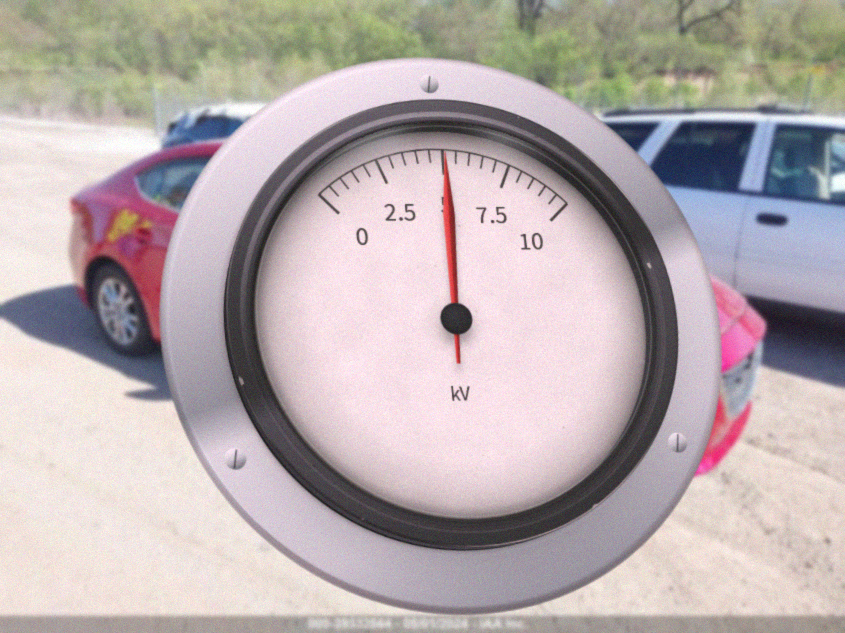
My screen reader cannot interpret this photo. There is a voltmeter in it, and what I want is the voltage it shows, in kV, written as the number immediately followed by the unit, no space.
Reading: 5kV
